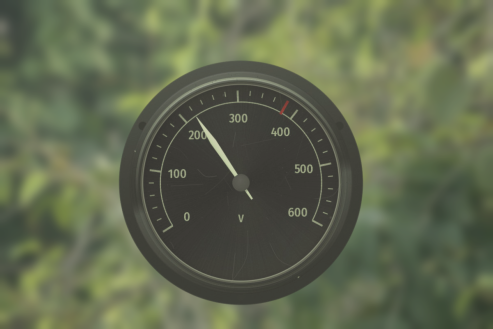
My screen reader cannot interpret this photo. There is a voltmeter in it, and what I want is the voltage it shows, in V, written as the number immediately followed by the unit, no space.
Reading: 220V
